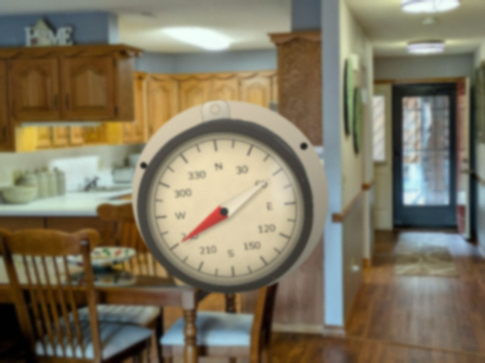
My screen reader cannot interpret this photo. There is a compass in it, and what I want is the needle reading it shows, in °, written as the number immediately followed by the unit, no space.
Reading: 240°
